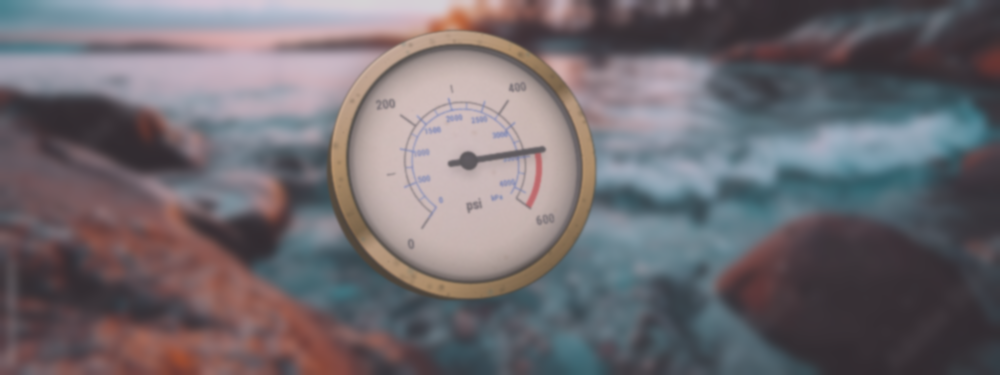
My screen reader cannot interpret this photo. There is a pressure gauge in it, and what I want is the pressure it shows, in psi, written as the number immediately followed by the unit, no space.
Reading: 500psi
